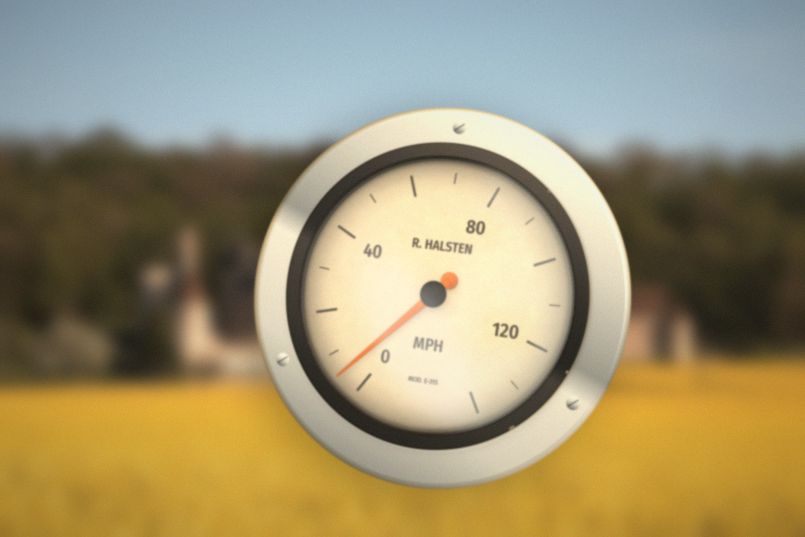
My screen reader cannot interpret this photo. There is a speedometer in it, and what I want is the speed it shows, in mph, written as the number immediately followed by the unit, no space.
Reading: 5mph
